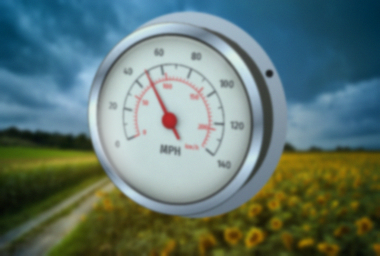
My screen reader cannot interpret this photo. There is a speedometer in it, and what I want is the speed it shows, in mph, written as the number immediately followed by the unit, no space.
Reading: 50mph
